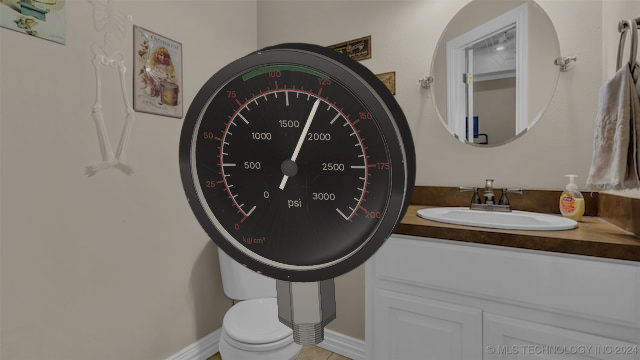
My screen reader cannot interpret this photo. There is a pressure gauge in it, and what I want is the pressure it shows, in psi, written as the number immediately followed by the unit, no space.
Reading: 1800psi
